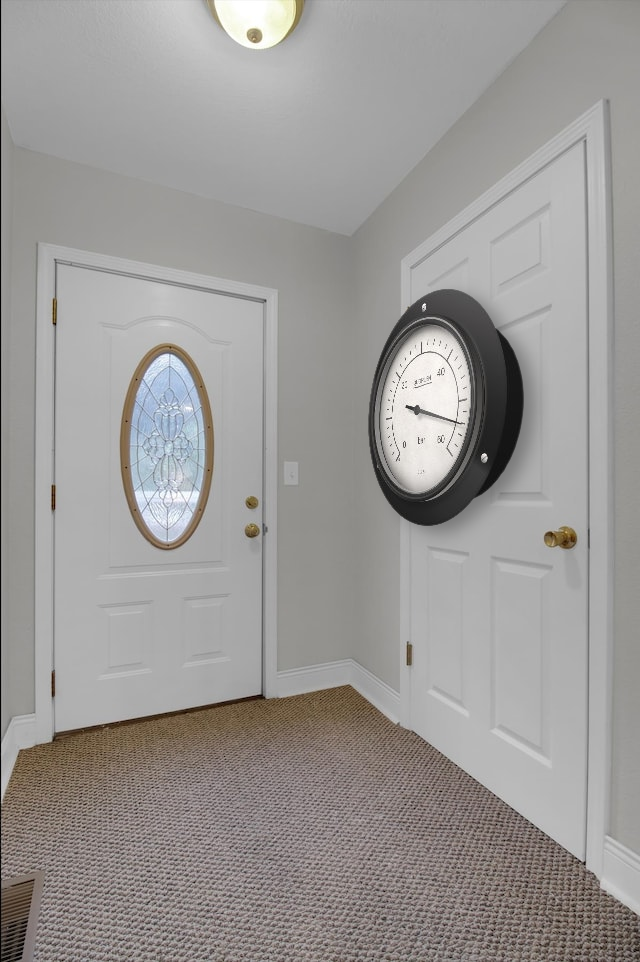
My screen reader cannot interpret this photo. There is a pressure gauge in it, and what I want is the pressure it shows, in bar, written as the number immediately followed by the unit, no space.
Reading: 54bar
